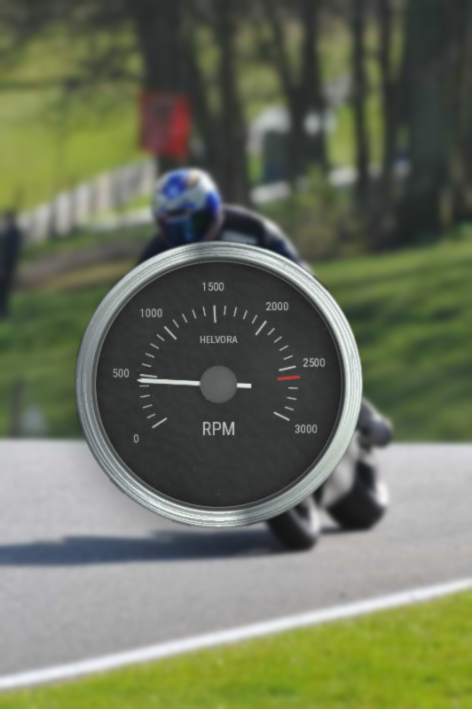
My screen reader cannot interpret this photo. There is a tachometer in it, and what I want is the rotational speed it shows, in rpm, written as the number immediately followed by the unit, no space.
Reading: 450rpm
